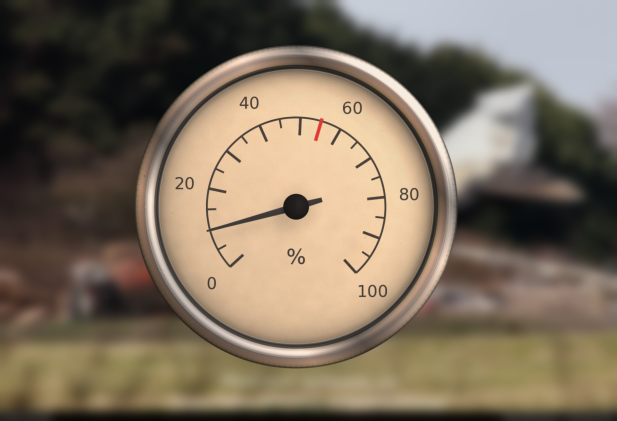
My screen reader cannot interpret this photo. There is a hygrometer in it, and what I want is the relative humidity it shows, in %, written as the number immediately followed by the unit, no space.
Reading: 10%
